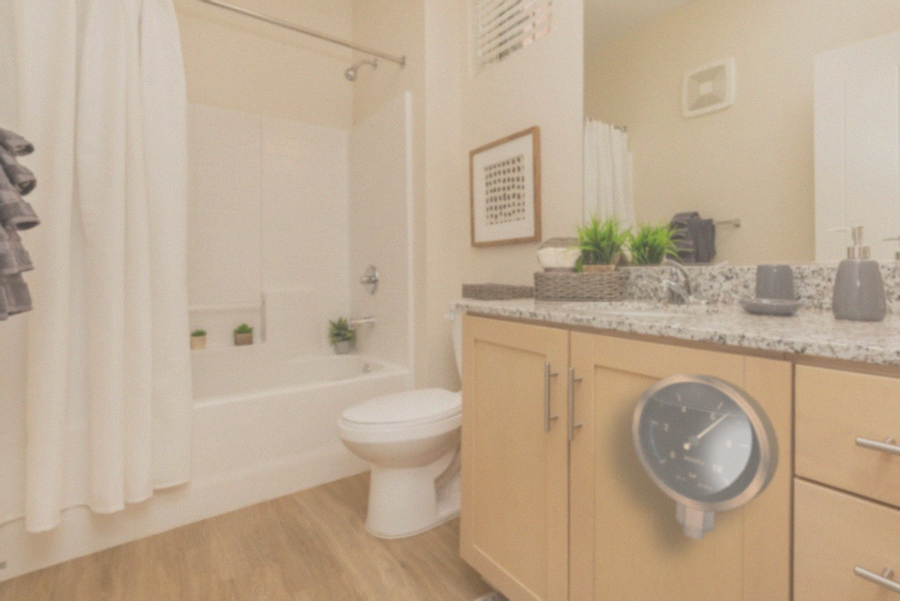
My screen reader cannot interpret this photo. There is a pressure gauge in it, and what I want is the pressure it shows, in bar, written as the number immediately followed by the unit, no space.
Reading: 6.5bar
